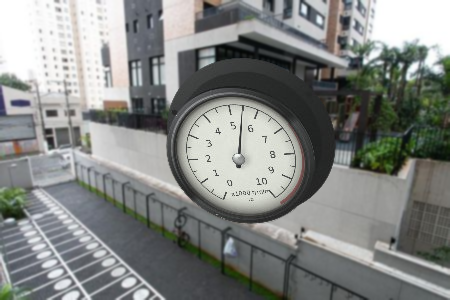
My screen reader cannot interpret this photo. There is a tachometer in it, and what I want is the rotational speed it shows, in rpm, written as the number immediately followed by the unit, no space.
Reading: 5500rpm
